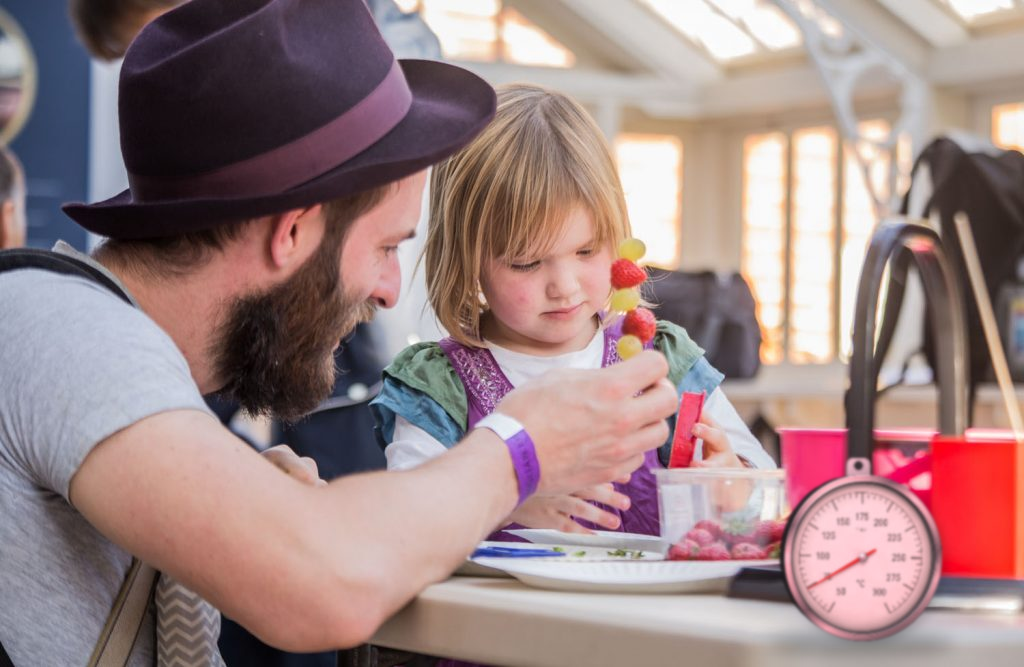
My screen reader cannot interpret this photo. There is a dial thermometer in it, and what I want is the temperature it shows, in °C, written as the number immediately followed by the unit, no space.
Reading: 75°C
